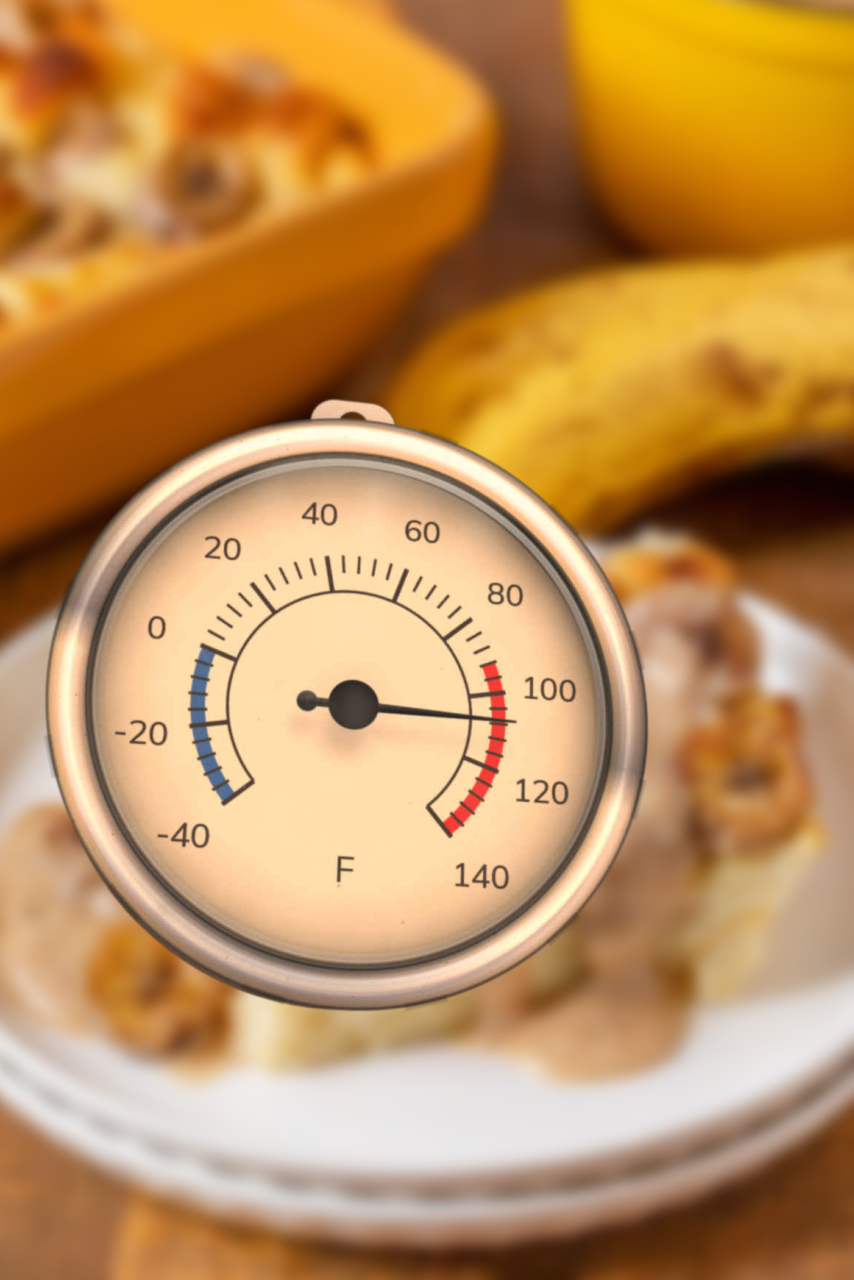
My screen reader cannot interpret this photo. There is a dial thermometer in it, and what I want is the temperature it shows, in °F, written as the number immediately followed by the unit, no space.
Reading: 108°F
